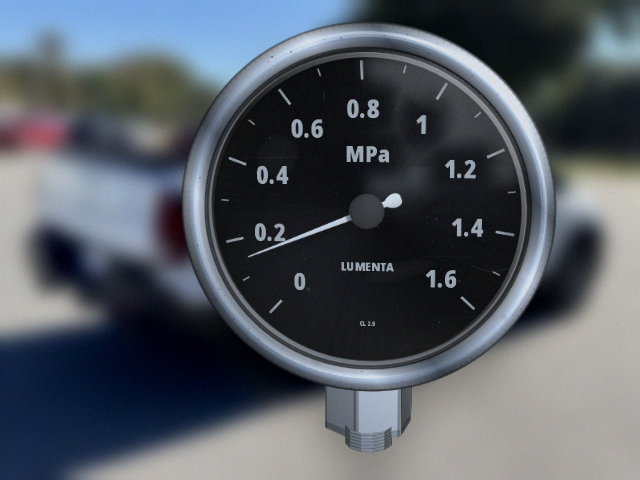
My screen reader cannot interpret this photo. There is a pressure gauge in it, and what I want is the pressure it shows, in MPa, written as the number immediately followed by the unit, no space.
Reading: 0.15MPa
